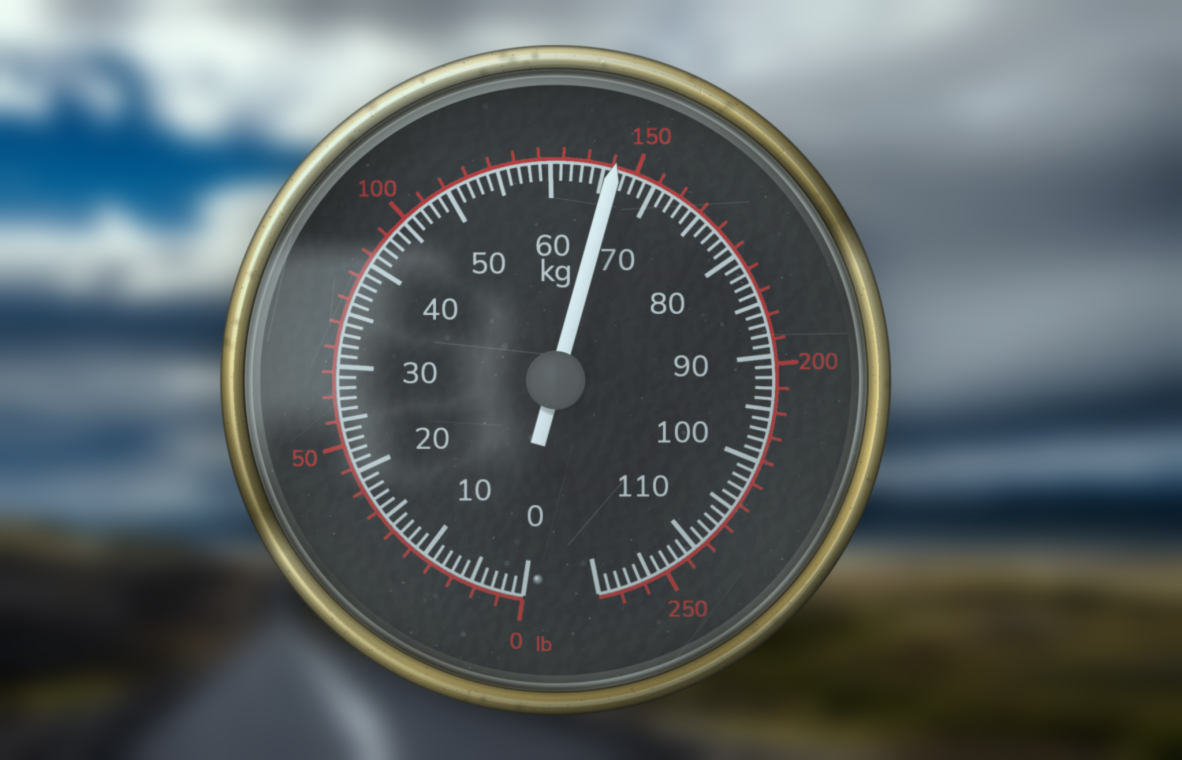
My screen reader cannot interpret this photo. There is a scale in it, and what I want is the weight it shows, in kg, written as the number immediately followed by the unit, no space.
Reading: 66kg
